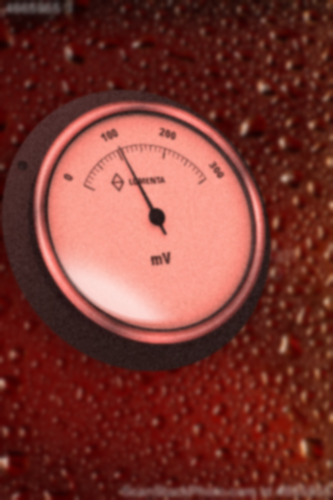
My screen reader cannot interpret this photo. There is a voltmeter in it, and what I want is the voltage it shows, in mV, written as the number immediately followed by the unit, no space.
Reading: 100mV
